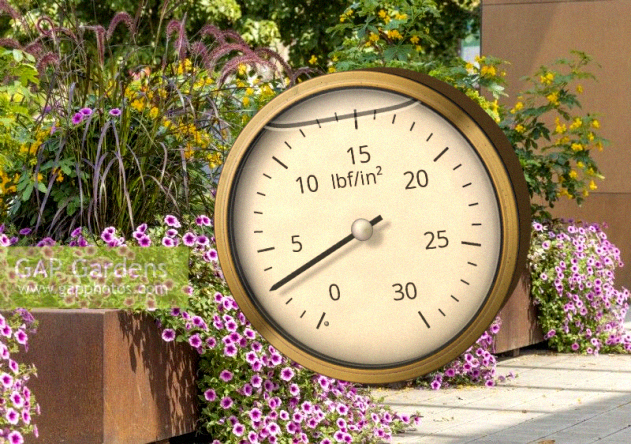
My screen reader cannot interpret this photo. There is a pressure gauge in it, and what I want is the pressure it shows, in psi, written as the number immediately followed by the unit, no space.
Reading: 3psi
